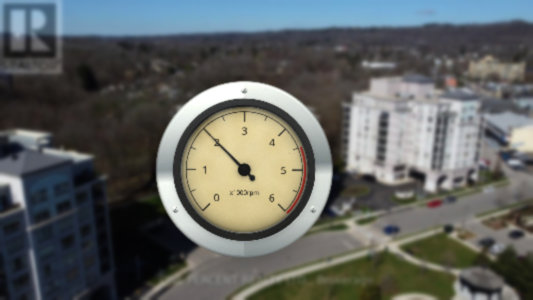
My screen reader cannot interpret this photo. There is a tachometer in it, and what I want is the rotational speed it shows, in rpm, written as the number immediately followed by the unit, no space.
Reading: 2000rpm
